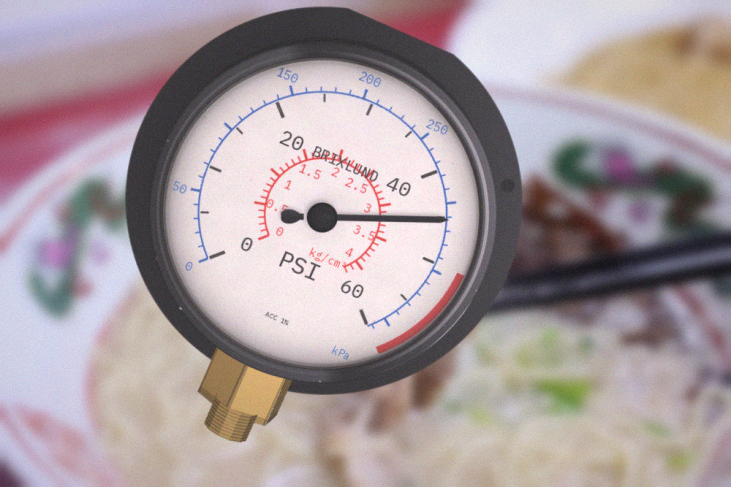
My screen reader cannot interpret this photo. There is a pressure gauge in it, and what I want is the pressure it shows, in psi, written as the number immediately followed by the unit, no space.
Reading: 45psi
